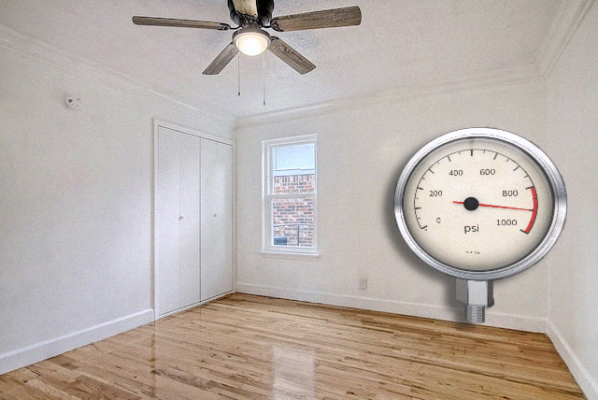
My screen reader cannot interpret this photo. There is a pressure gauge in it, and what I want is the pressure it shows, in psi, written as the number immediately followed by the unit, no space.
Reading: 900psi
